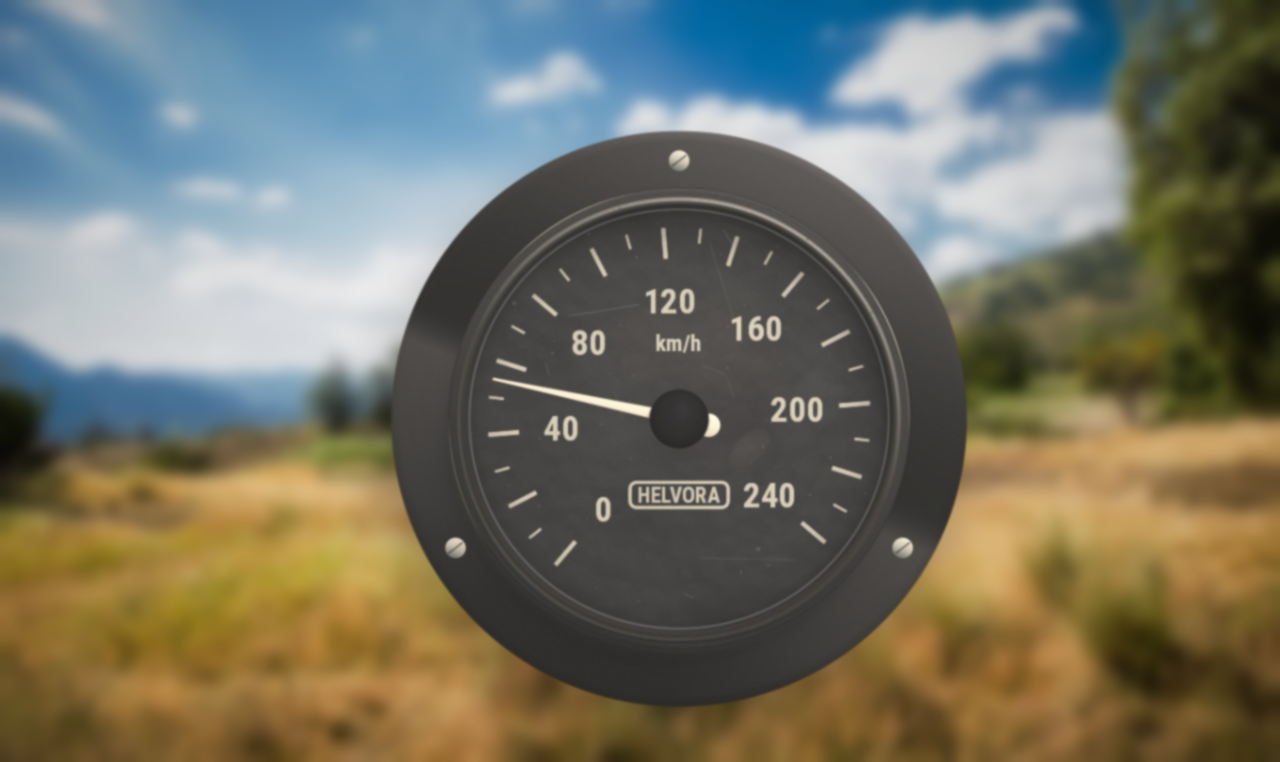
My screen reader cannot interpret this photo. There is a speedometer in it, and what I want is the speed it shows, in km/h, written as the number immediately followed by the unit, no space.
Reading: 55km/h
